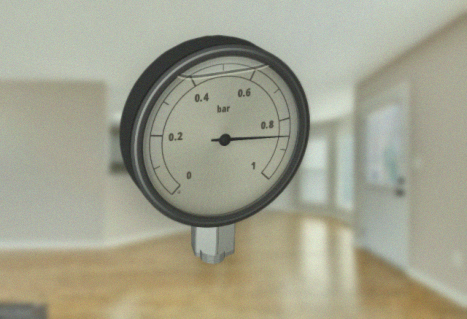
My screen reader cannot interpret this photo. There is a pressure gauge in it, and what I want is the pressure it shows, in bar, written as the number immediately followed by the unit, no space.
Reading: 0.85bar
